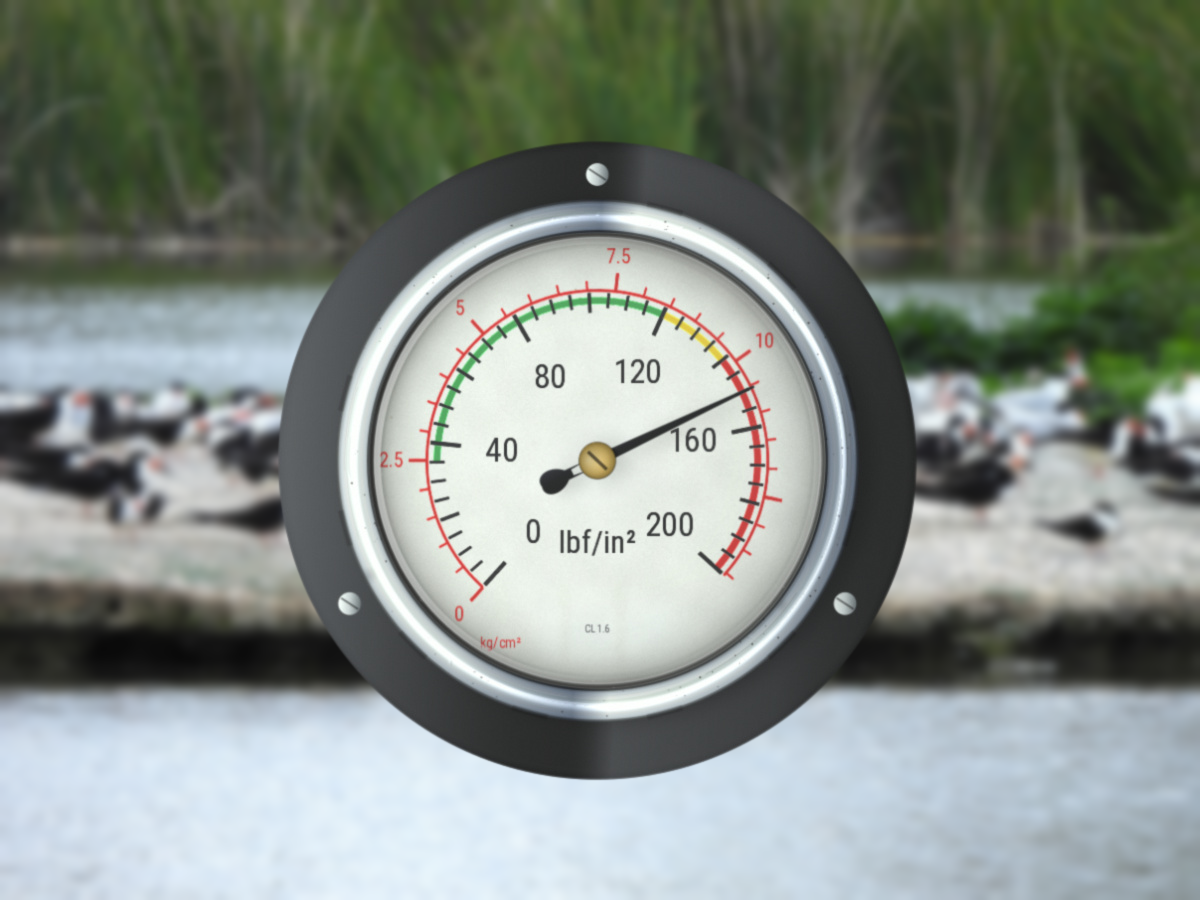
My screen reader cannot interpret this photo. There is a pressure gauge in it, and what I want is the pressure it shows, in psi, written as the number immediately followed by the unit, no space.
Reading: 150psi
